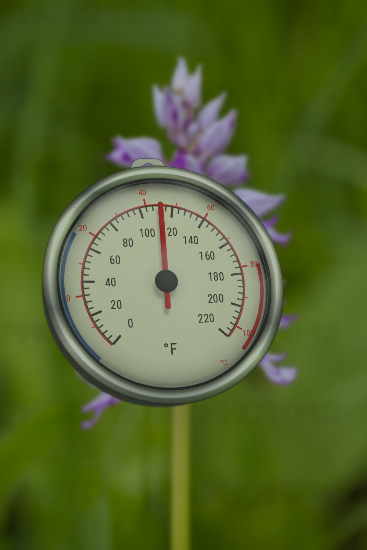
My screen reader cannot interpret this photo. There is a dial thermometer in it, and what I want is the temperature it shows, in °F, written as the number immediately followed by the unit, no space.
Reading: 112°F
